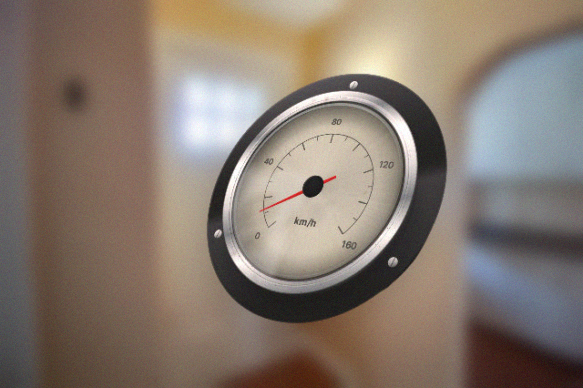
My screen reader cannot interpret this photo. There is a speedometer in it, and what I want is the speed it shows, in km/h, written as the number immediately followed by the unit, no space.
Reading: 10km/h
